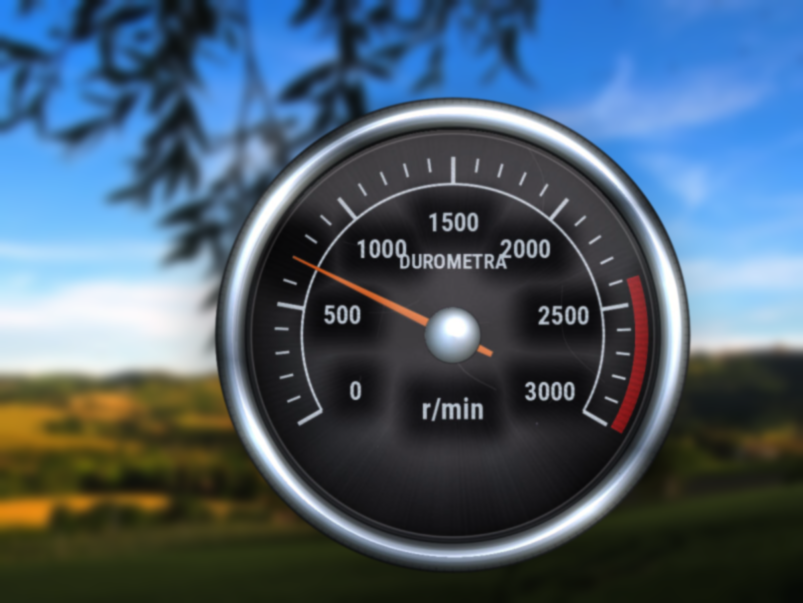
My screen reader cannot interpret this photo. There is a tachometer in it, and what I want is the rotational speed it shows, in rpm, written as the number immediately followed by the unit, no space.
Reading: 700rpm
